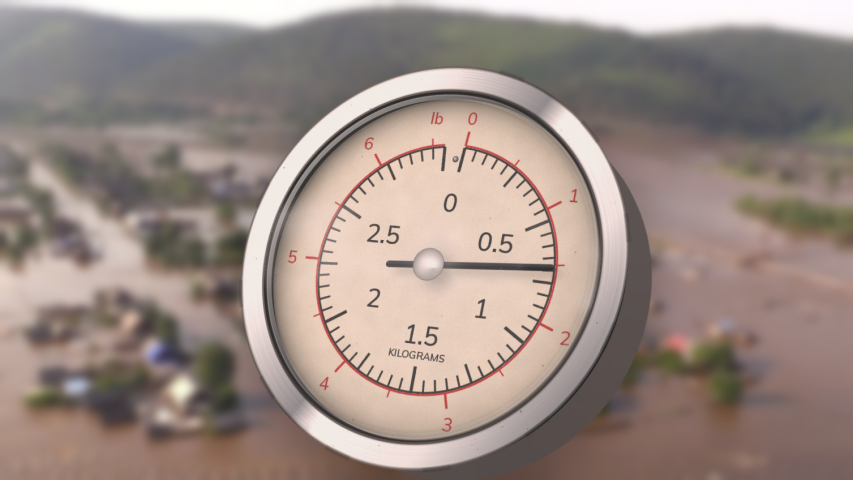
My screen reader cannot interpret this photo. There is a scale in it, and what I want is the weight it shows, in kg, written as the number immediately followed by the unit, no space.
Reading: 0.7kg
